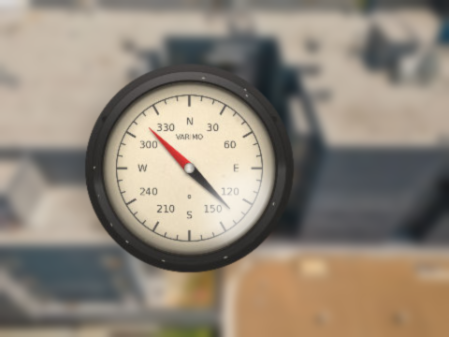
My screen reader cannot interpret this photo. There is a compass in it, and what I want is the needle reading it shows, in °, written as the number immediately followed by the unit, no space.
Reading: 315°
